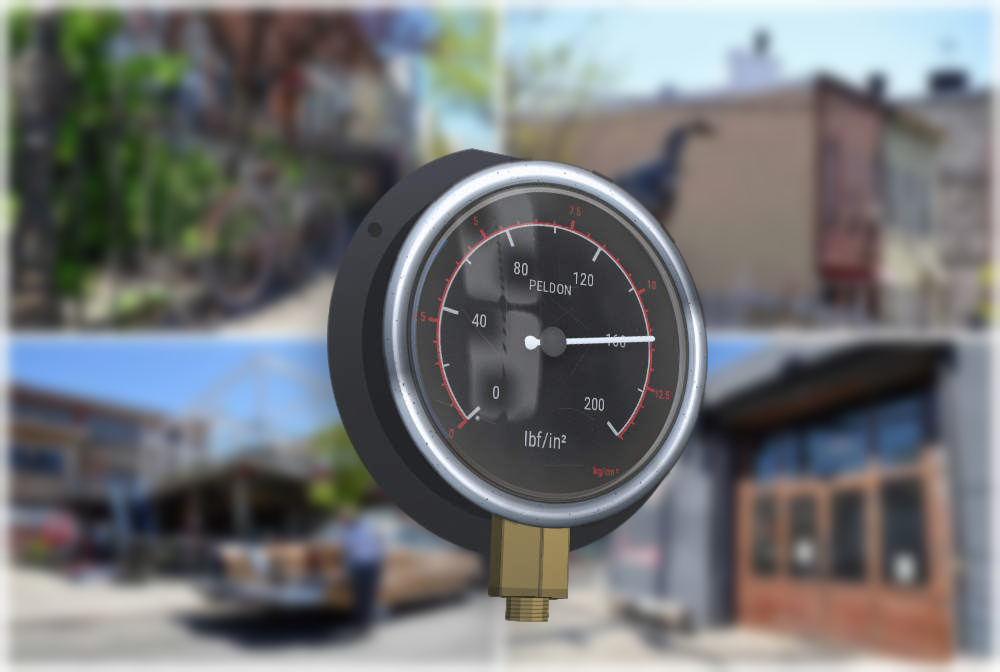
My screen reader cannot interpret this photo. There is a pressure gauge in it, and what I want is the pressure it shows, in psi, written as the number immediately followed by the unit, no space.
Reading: 160psi
